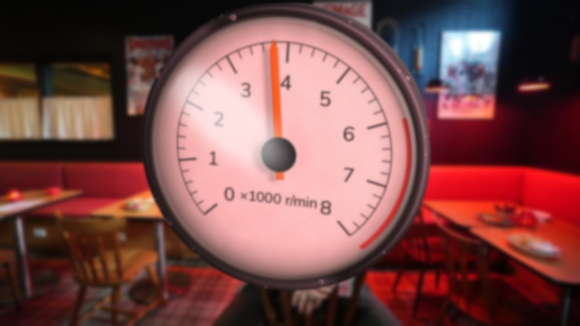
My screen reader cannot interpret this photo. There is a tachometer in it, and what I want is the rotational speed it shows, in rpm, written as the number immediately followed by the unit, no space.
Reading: 3800rpm
